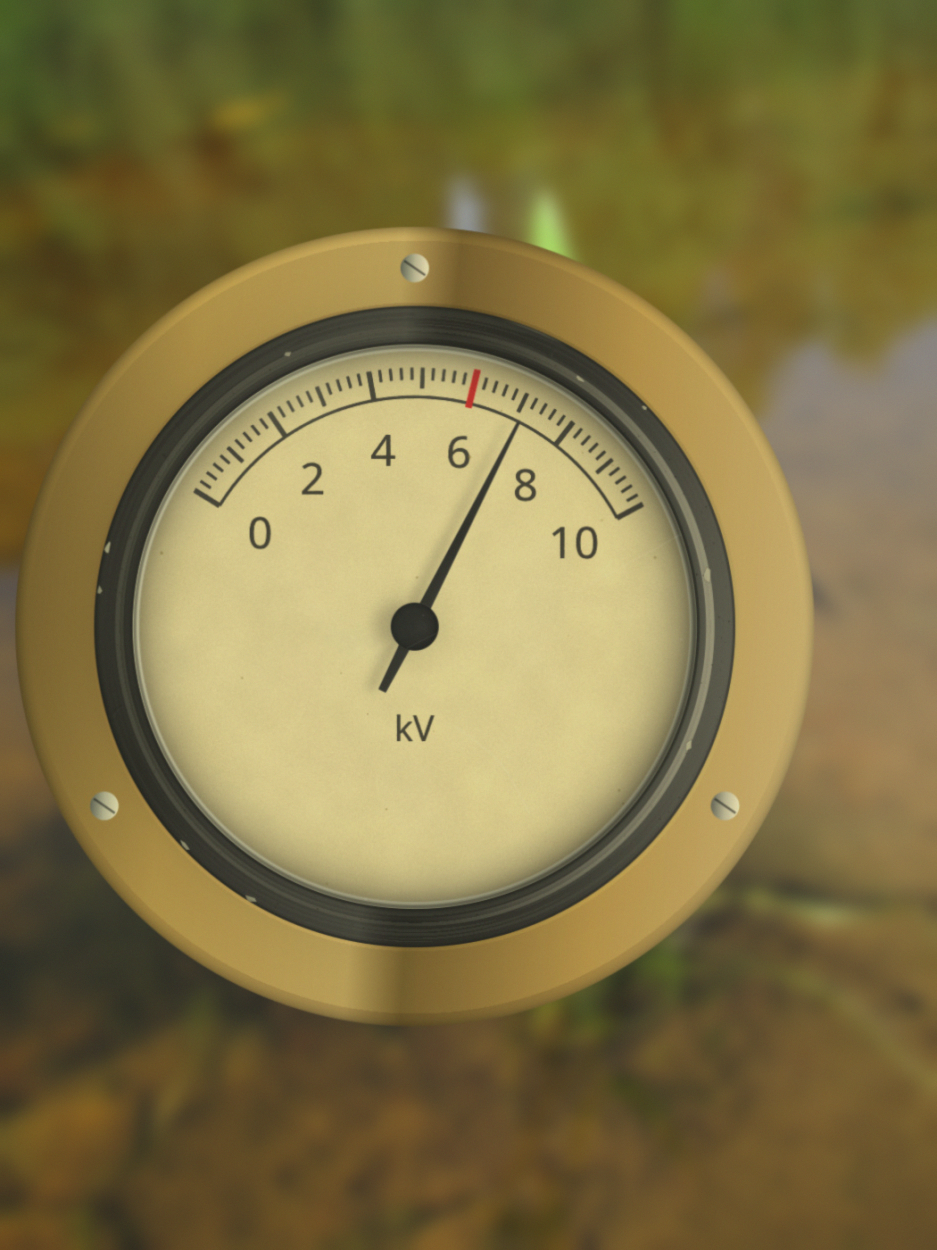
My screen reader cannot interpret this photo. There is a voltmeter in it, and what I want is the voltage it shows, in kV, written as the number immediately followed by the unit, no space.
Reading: 7.1kV
